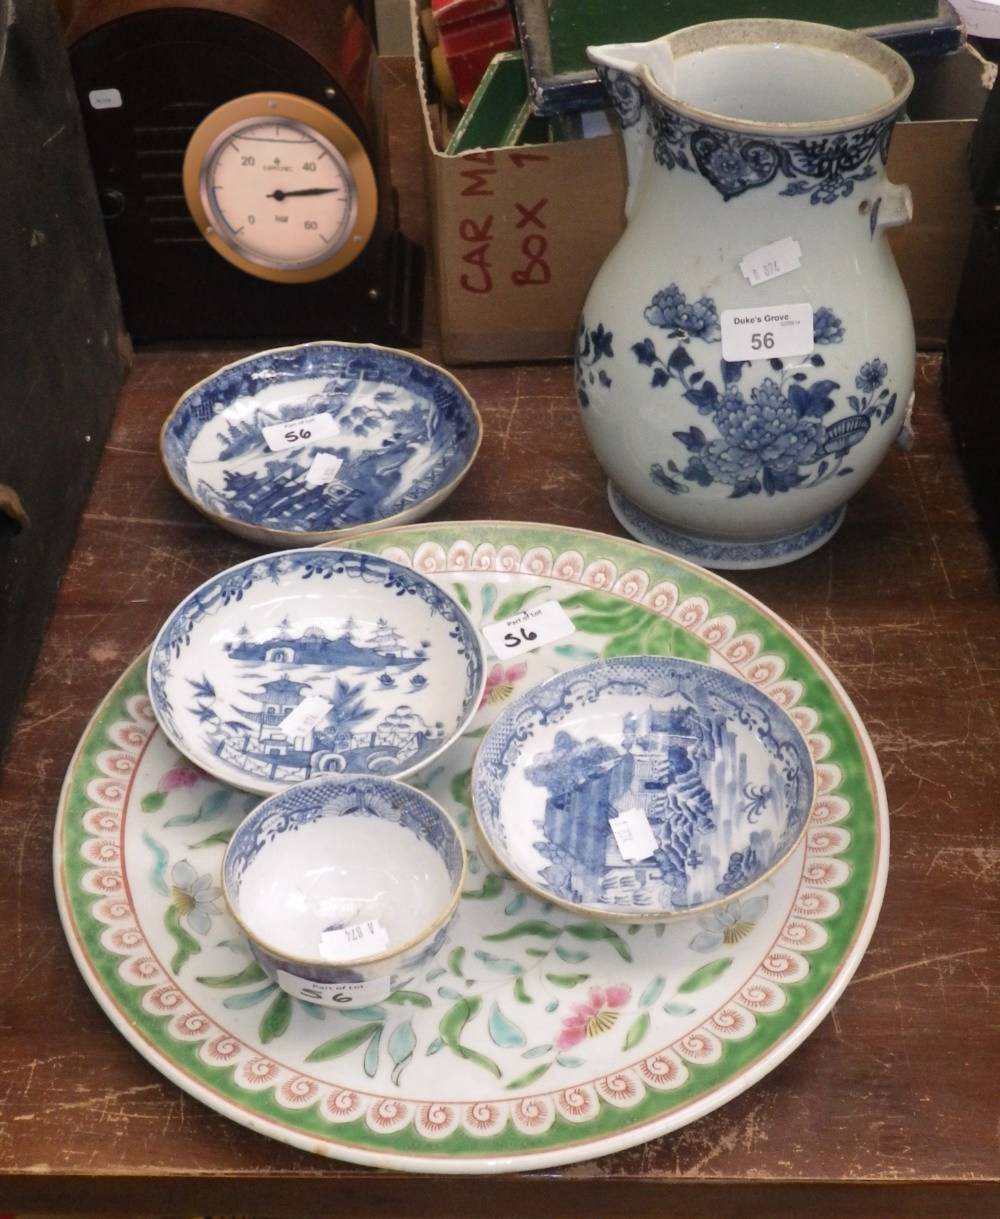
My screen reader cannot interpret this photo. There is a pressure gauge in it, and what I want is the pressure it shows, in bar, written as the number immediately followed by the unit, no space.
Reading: 47.5bar
